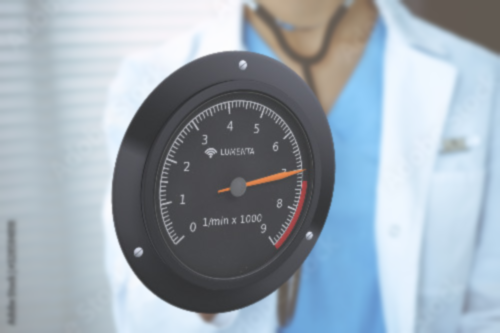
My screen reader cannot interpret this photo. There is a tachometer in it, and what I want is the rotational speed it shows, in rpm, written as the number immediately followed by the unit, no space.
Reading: 7000rpm
